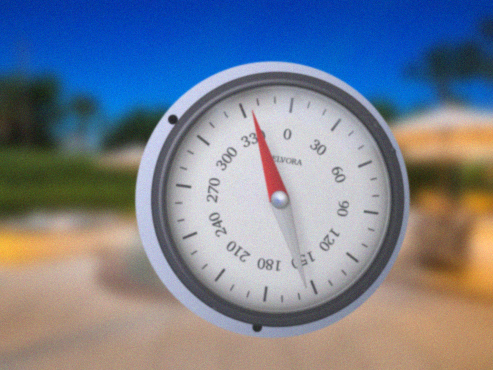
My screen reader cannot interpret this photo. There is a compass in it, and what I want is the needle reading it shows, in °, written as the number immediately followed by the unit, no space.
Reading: 335°
